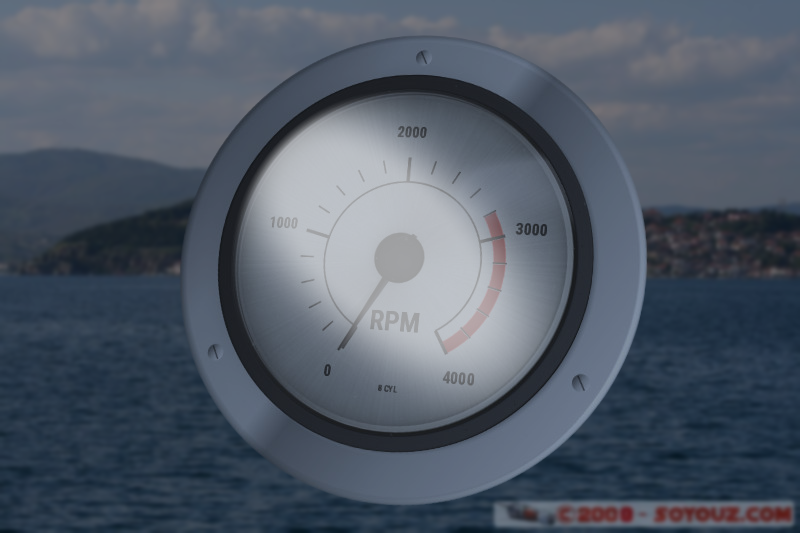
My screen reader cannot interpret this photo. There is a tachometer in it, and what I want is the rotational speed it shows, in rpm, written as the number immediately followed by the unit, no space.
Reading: 0rpm
